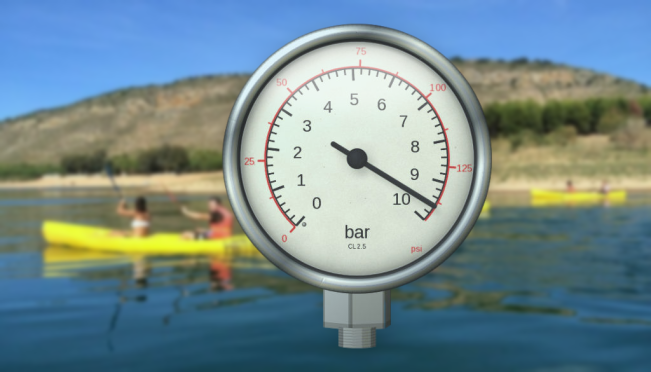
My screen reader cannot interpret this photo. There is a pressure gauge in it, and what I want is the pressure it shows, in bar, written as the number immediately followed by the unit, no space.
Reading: 9.6bar
